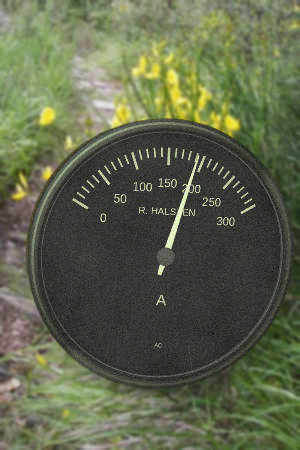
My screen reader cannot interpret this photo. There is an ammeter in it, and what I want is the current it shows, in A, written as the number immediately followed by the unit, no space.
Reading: 190A
